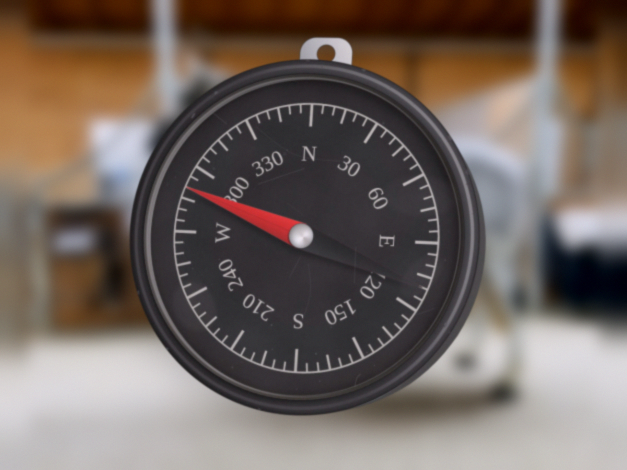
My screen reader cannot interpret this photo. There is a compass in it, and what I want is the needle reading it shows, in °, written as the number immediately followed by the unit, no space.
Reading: 290°
